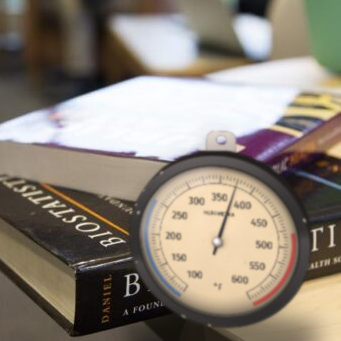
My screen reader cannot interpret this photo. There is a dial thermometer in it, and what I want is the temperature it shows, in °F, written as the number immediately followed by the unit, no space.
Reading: 375°F
